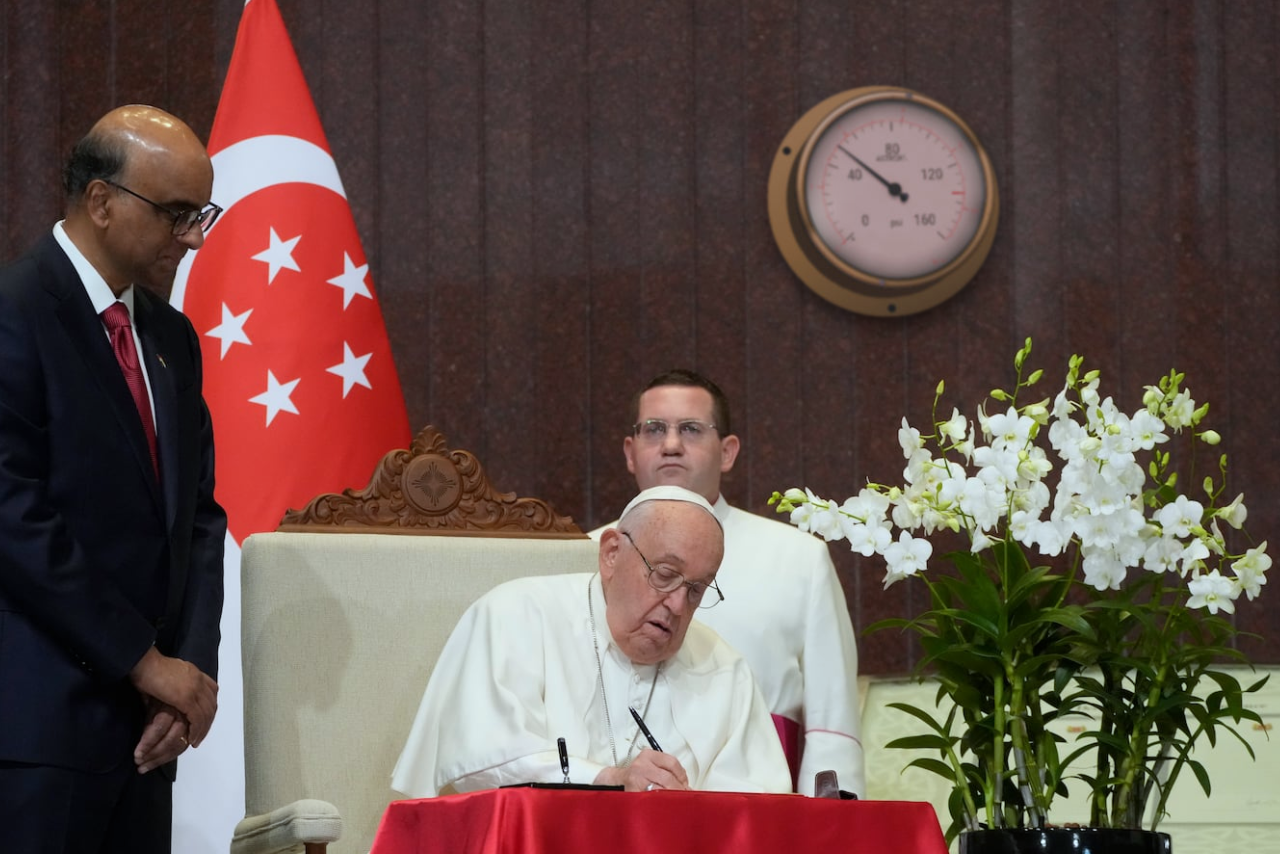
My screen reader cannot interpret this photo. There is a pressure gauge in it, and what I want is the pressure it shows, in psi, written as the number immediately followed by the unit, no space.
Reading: 50psi
